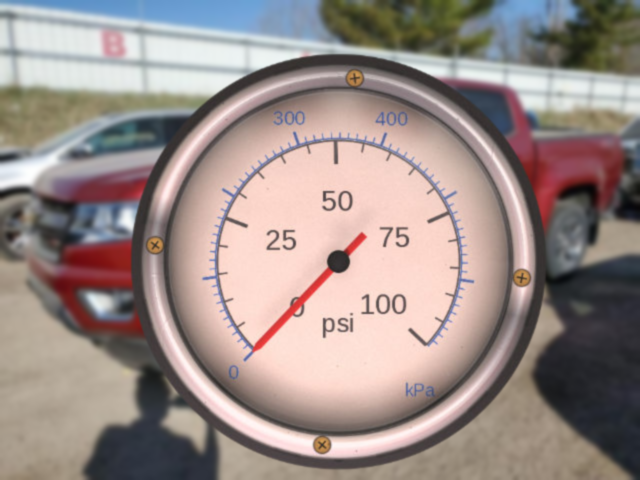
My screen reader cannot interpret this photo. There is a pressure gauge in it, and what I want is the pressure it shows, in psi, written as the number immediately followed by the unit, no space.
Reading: 0psi
